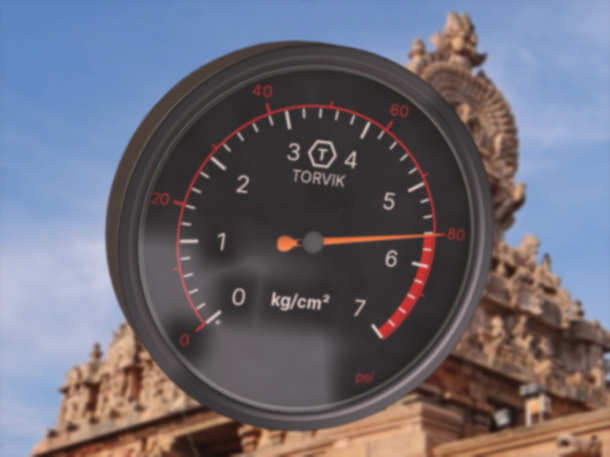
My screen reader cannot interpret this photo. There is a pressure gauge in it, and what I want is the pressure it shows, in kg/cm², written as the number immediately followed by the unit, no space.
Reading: 5.6kg/cm²
